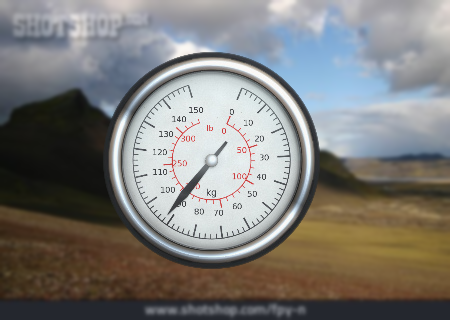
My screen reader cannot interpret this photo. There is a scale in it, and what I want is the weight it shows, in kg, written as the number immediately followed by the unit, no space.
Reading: 92kg
